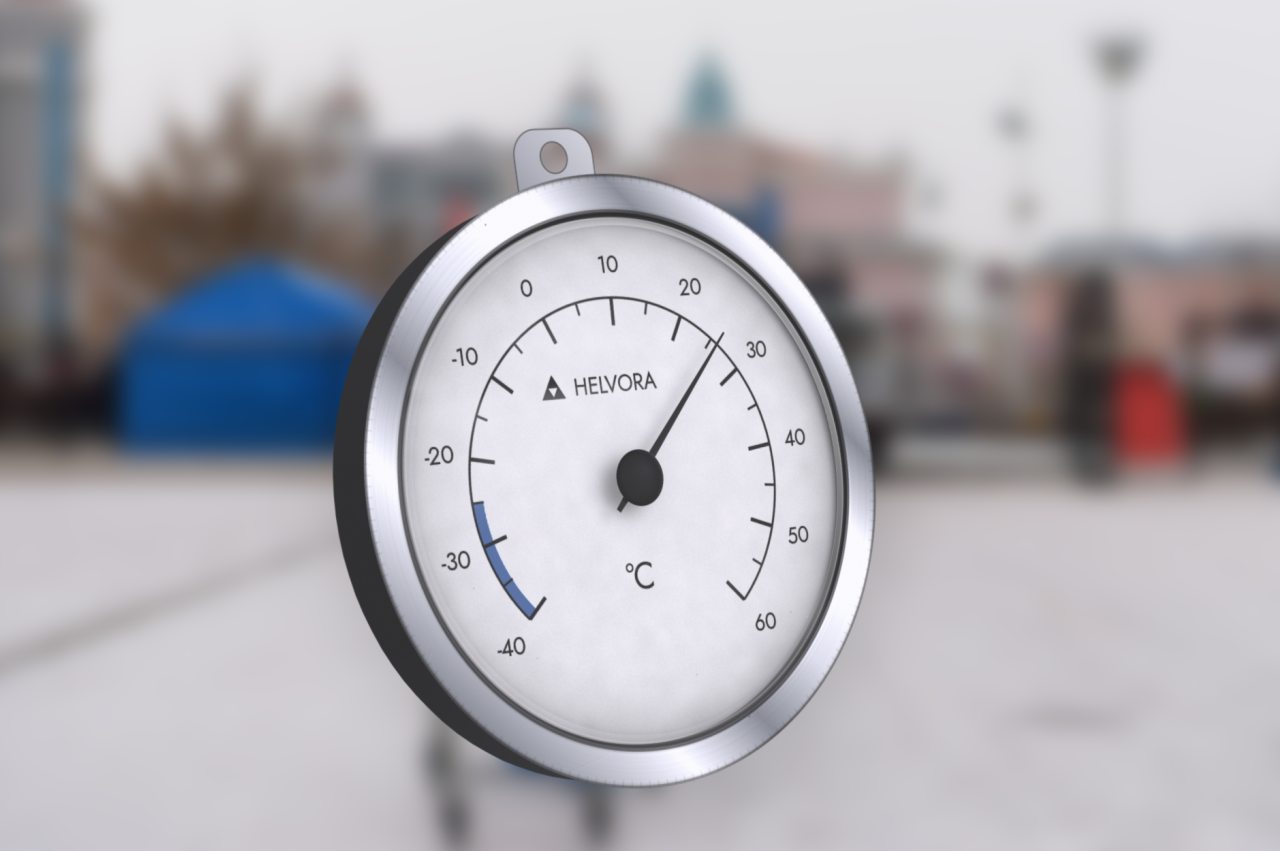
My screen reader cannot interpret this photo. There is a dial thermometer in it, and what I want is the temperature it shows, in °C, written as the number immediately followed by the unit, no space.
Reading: 25°C
